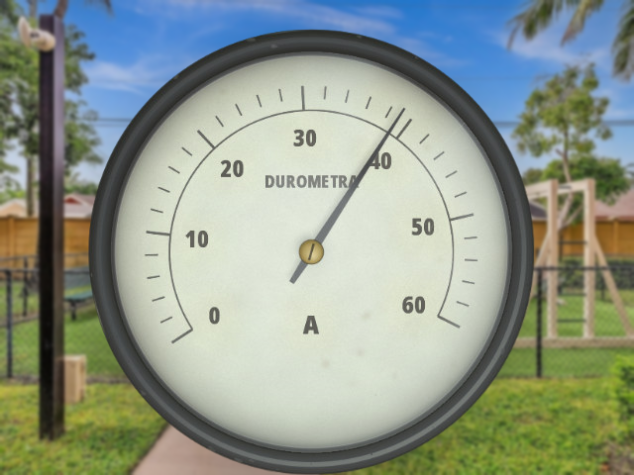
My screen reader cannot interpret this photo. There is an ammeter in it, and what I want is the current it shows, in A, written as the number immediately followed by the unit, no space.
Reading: 39A
